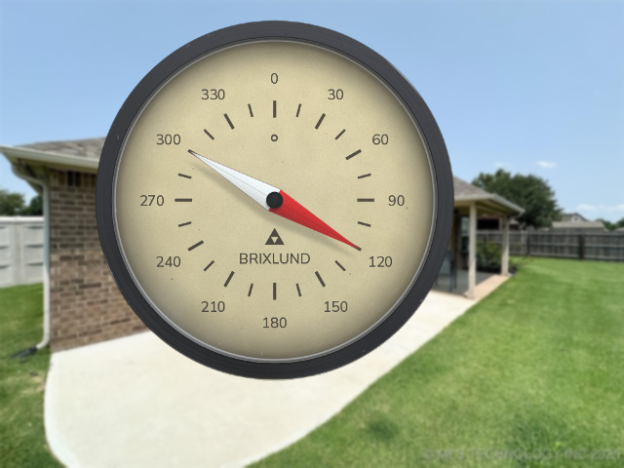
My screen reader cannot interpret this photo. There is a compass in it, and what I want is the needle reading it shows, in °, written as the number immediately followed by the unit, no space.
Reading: 120°
